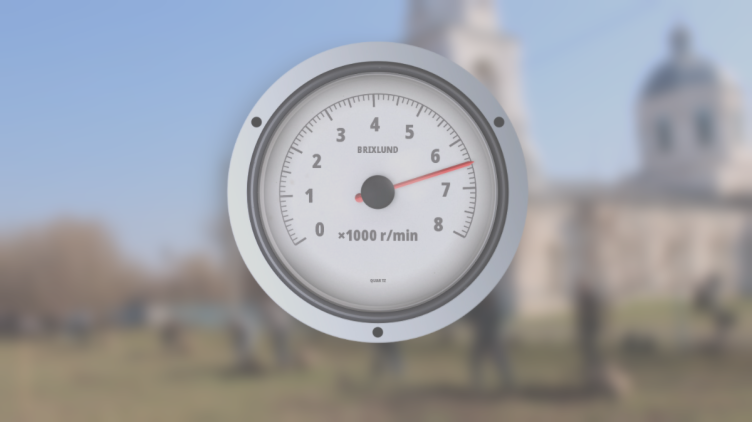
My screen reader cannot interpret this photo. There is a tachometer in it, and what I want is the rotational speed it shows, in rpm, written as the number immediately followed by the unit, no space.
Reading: 6500rpm
